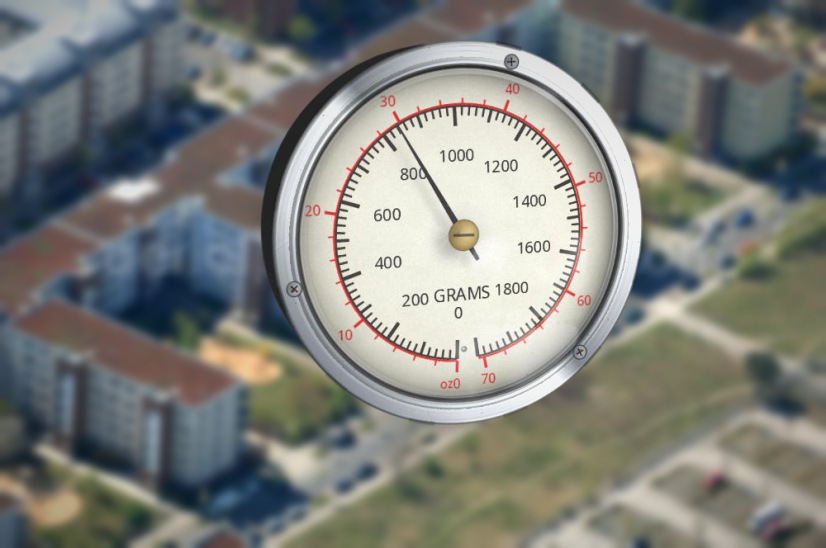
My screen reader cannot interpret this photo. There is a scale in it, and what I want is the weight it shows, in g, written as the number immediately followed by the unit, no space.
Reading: 840g
